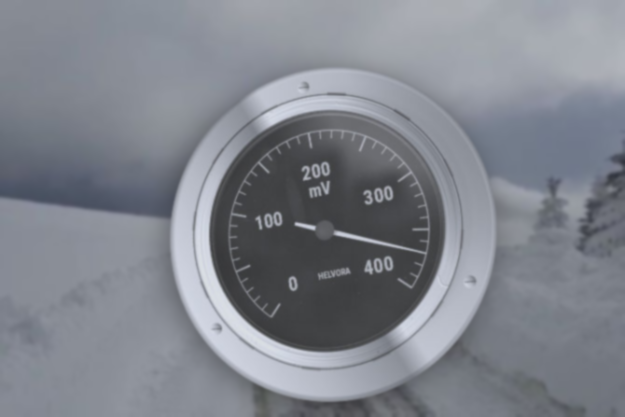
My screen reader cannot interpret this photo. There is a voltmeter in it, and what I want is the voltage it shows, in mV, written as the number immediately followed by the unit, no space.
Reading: 370mV
